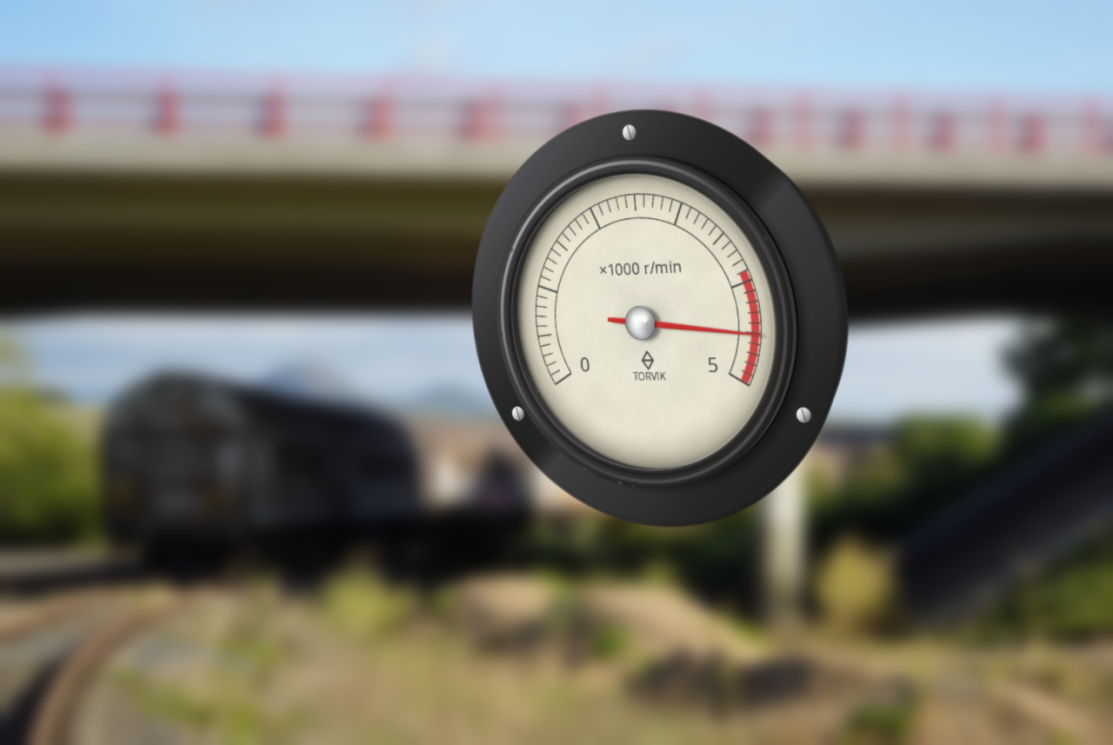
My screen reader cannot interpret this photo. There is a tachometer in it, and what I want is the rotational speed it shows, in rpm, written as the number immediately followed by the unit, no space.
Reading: 4500rpm
